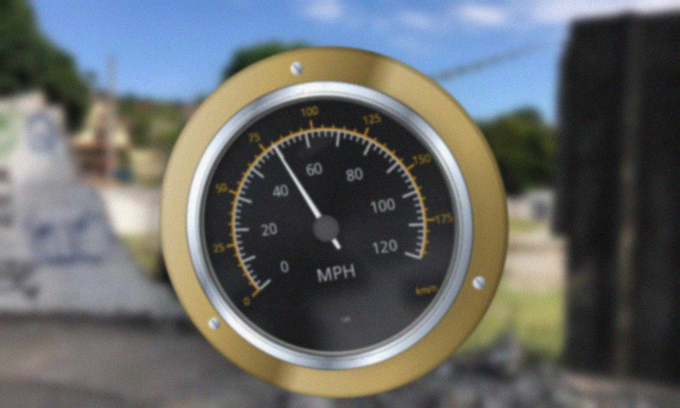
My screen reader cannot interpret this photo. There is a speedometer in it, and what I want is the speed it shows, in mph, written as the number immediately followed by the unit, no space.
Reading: 50mph
